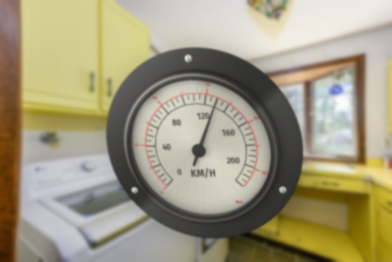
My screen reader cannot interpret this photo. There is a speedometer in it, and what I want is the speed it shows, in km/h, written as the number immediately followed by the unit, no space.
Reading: 130km/h
